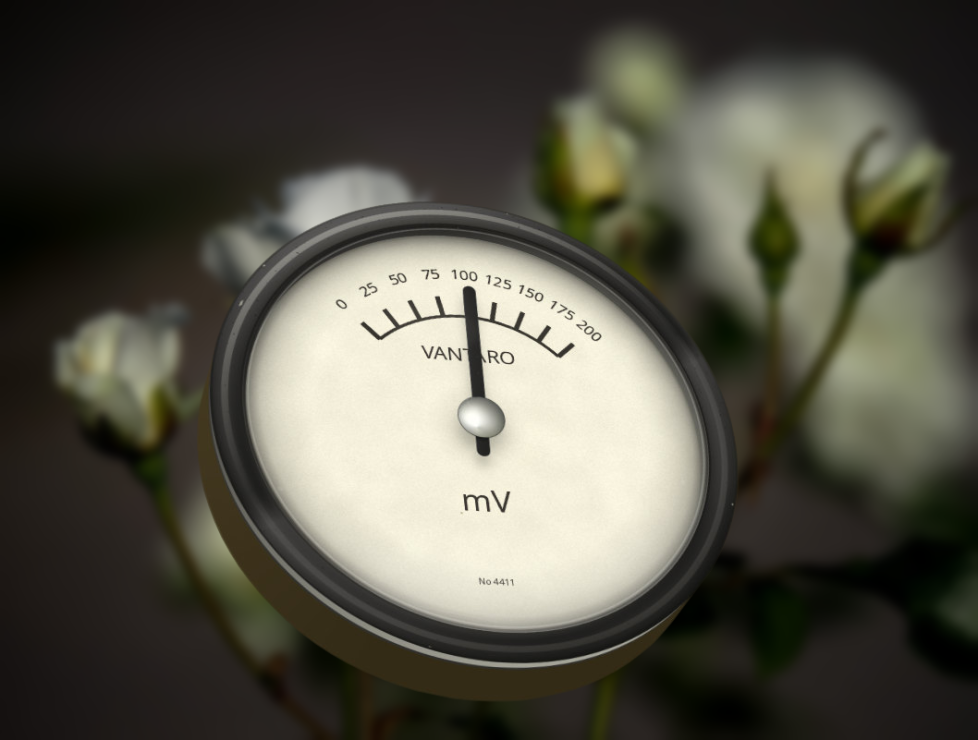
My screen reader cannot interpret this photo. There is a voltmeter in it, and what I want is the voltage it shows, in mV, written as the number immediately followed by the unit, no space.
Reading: 100mV
